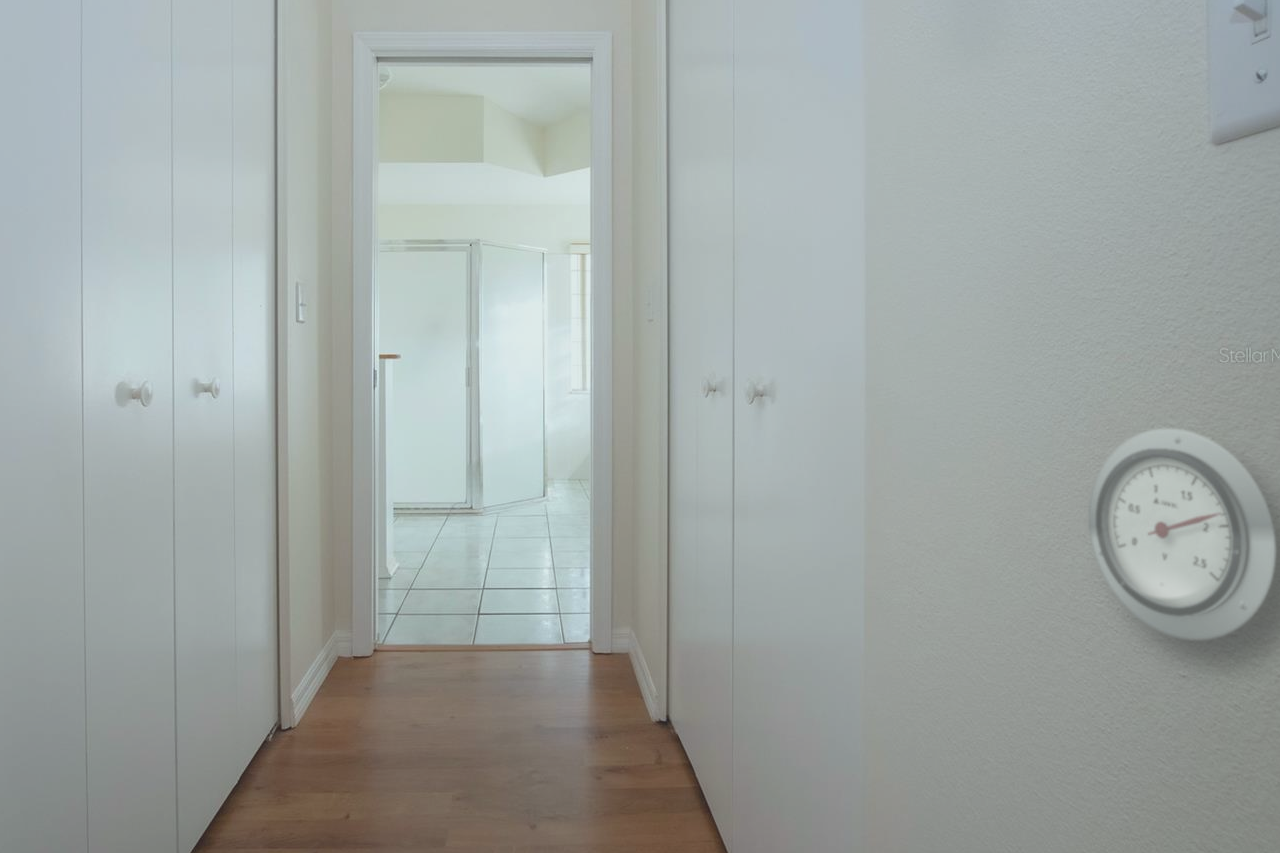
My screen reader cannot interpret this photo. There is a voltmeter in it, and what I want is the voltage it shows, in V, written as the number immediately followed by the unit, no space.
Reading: 1.9V
